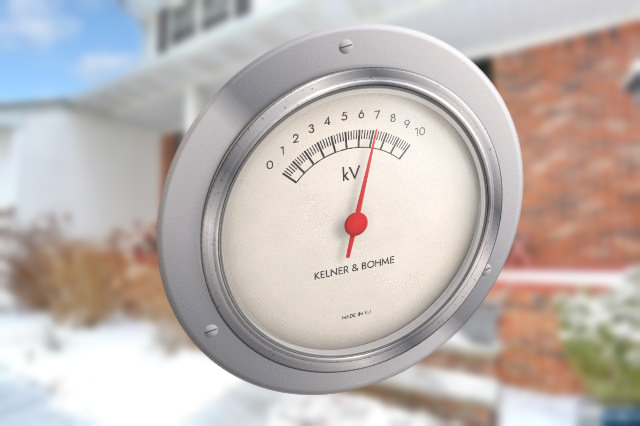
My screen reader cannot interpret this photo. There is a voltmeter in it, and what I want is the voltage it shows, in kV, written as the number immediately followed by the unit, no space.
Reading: 7kV
